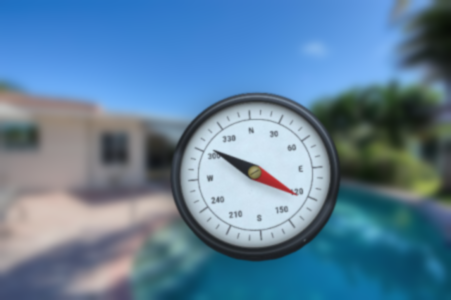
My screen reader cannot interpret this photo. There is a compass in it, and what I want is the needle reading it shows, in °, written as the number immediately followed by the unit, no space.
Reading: 125°
